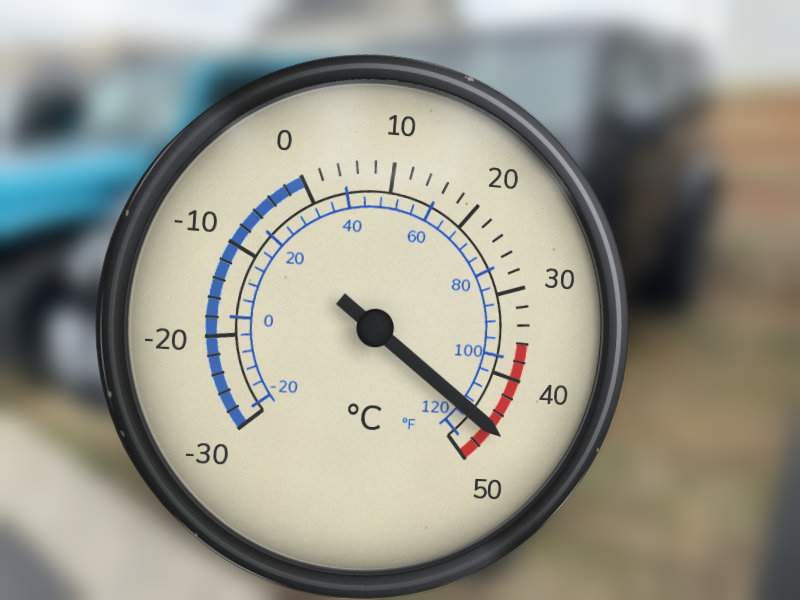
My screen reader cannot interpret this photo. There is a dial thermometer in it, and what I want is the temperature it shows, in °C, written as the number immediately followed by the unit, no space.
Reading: 46°C
